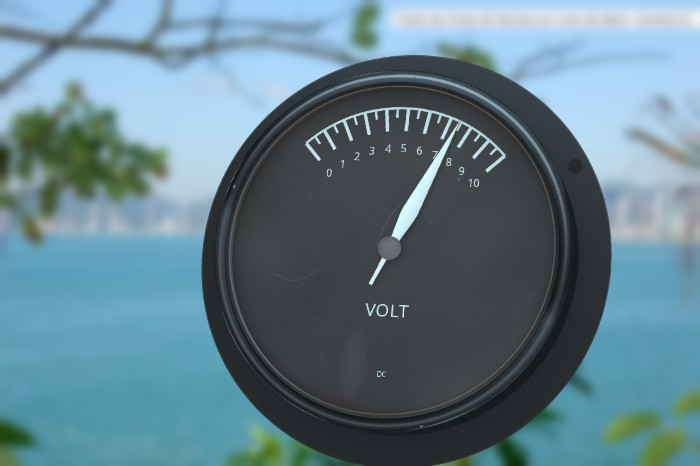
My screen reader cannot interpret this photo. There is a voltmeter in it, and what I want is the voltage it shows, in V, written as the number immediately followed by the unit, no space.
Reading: 7.5V
